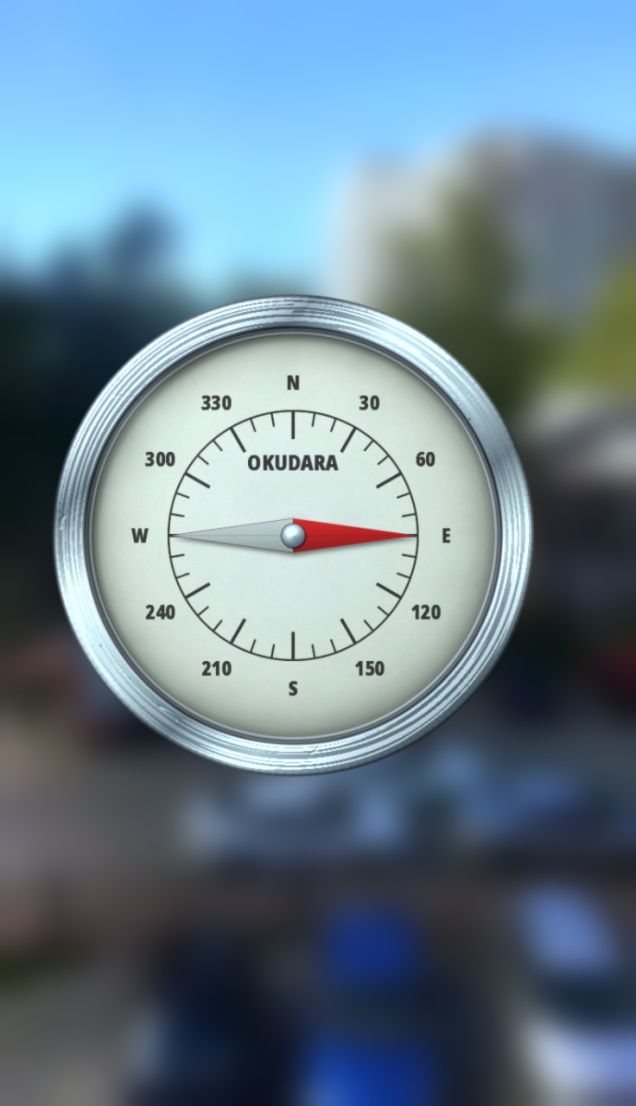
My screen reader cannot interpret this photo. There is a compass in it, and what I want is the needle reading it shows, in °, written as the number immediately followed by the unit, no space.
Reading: 90°
